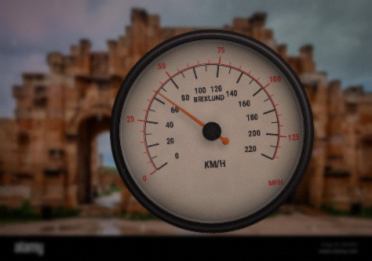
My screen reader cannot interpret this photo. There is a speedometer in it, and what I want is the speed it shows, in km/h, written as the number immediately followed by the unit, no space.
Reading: 65km/h
